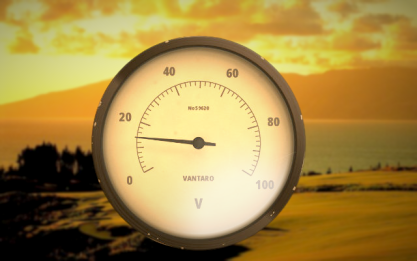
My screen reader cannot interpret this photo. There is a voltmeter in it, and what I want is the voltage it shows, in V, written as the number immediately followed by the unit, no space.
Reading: 14V
